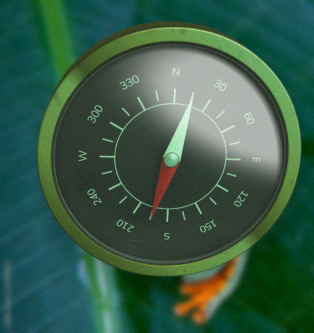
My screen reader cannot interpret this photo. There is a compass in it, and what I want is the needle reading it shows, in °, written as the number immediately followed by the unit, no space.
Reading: 195°
